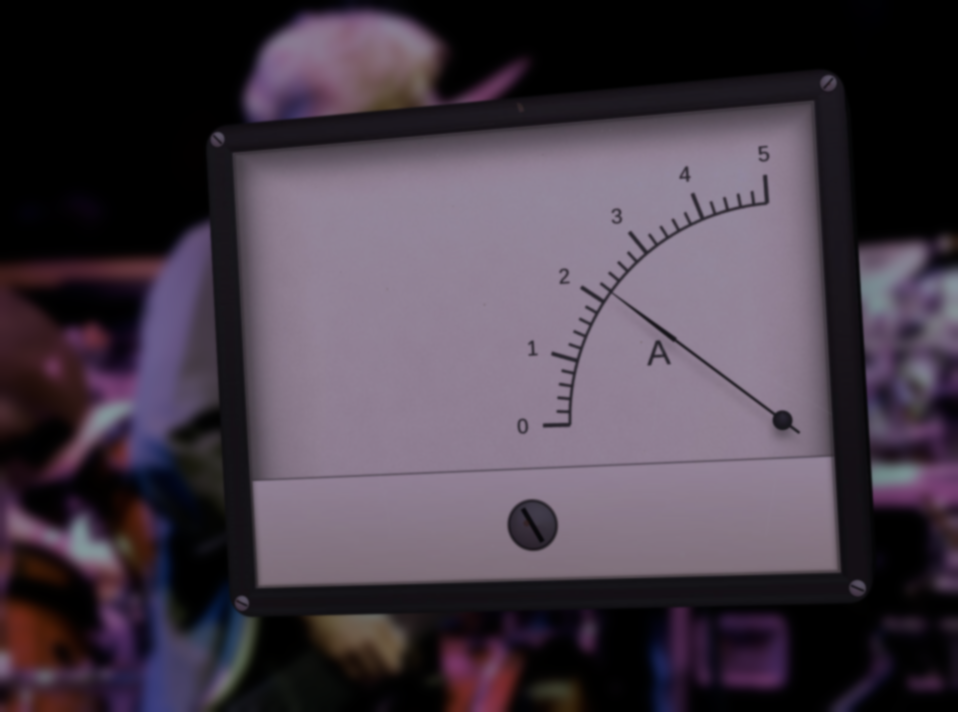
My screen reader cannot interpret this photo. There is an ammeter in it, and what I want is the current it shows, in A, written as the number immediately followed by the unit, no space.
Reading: 2.2A
